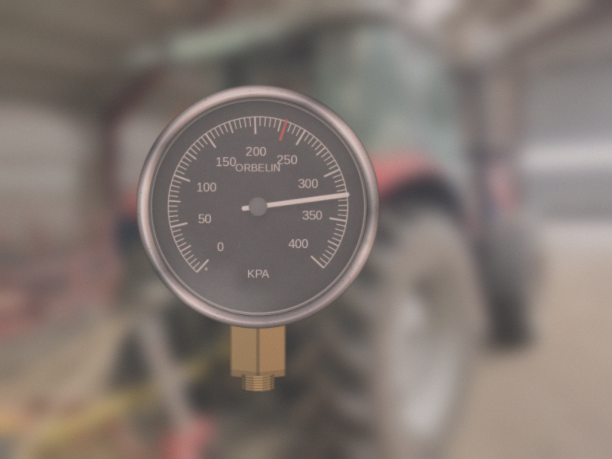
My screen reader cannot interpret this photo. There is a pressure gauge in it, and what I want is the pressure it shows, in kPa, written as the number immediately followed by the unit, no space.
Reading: 325kPa
